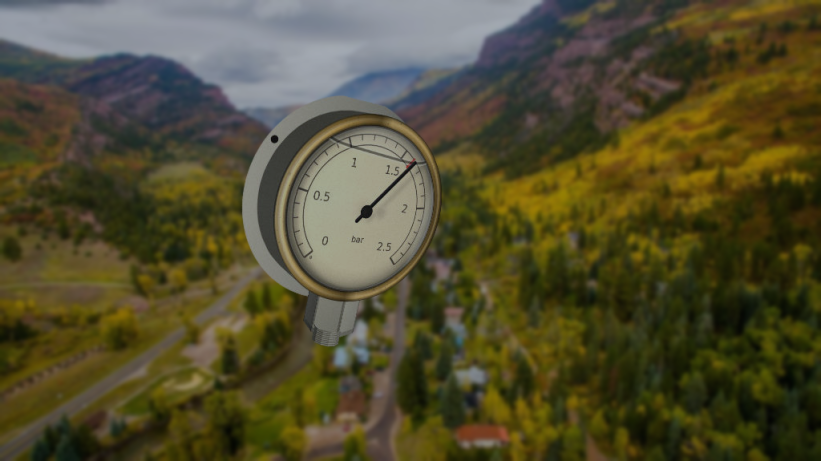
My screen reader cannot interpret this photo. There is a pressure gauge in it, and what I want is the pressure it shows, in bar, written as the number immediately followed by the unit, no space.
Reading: 1.6bar
